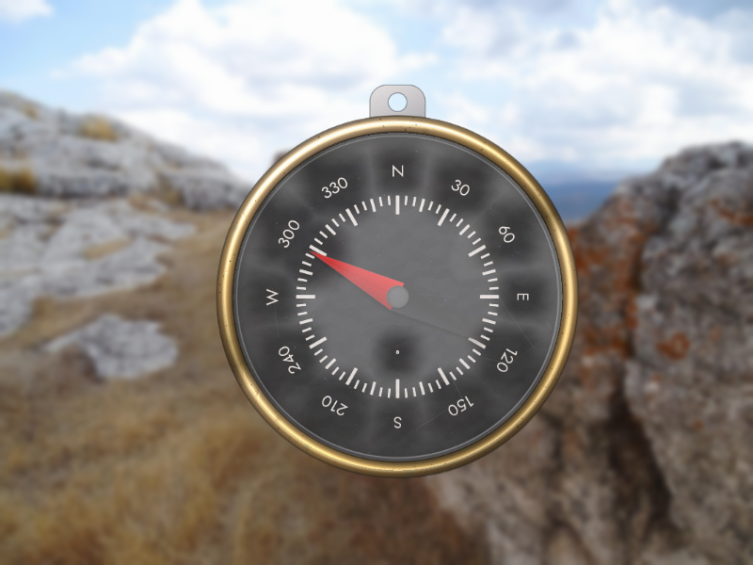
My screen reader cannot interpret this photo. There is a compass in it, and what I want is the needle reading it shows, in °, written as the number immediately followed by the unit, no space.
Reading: 297.5°
